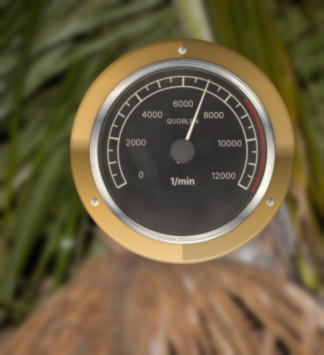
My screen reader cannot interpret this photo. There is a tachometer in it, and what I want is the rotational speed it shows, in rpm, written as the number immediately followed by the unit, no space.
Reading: 7000rpm
